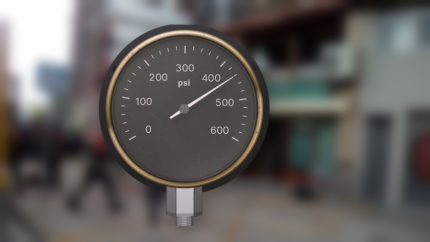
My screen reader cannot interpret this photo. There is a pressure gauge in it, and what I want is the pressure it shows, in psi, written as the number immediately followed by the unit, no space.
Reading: 440psi
